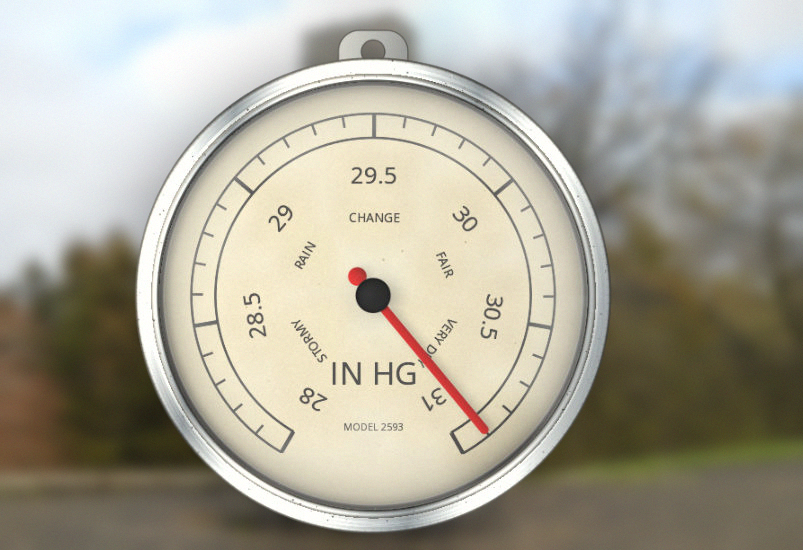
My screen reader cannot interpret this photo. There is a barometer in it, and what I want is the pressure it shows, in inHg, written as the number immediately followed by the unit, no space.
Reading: 30.9inHg
